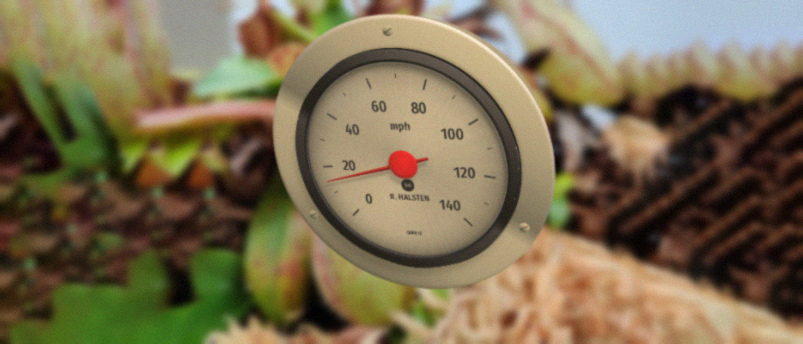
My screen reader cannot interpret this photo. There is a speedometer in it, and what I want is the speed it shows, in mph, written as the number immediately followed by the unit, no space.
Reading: 15mph
